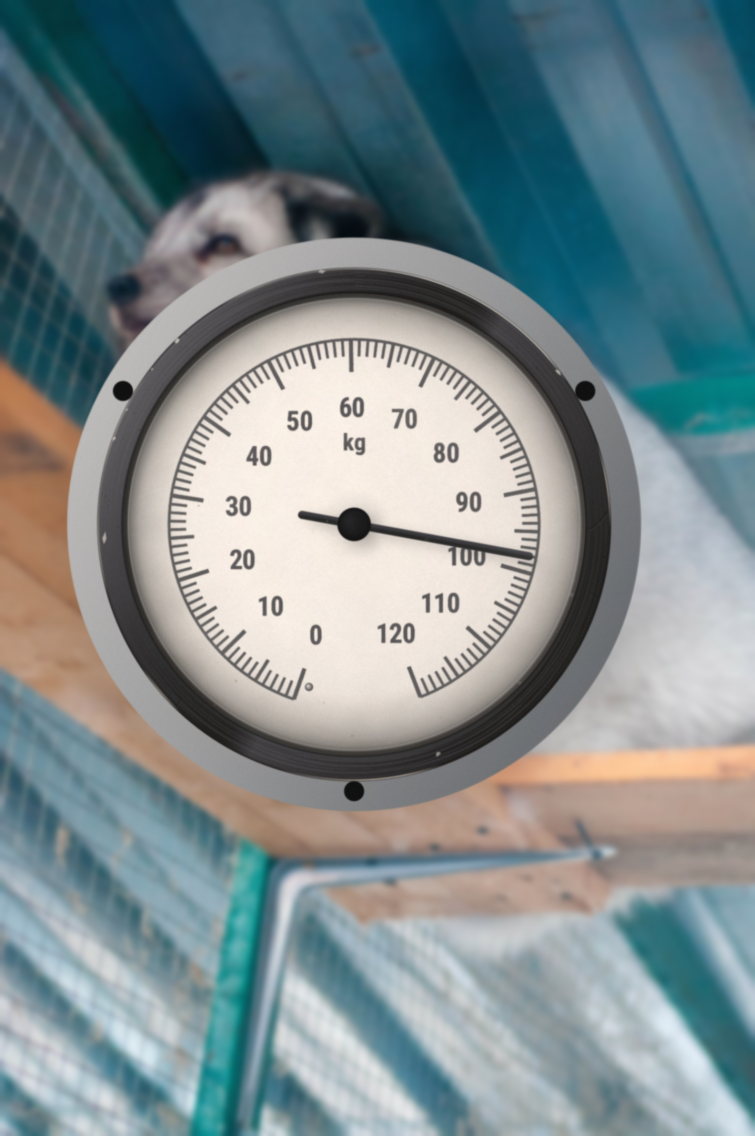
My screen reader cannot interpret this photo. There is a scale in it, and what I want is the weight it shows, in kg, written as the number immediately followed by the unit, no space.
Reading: 98kg
